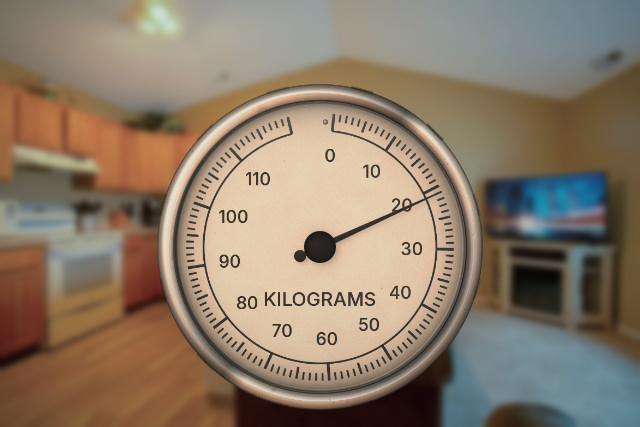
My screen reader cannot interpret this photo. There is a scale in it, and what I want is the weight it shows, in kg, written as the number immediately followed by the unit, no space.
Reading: 21kg
